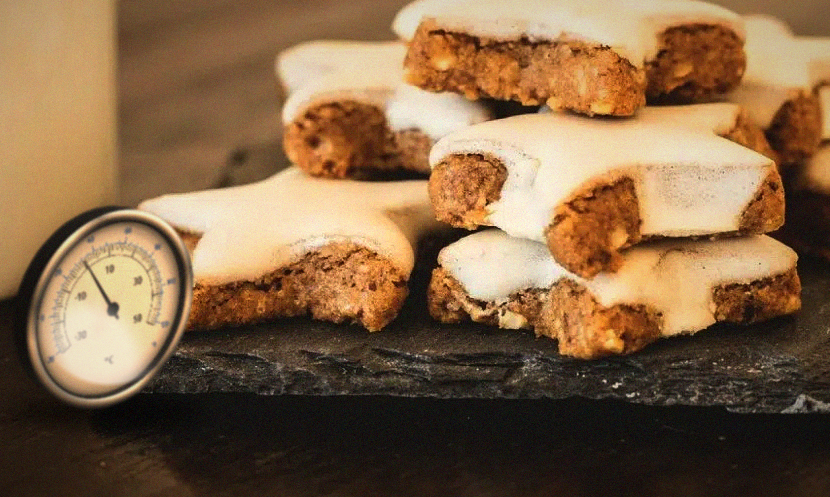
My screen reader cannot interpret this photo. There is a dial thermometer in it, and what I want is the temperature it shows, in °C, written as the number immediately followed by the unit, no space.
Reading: 0°C
